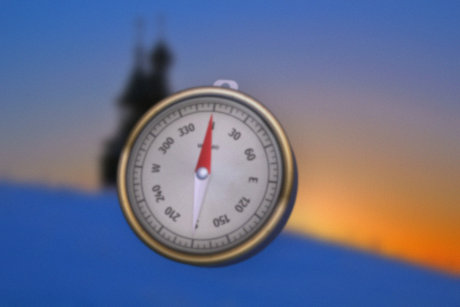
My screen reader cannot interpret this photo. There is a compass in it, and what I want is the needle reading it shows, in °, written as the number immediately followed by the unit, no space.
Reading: 0°
